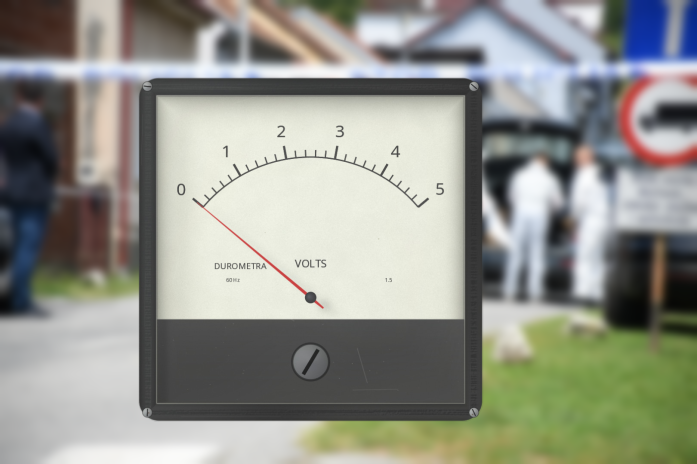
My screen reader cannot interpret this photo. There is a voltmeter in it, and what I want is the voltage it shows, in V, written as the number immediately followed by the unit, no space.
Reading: 0V
